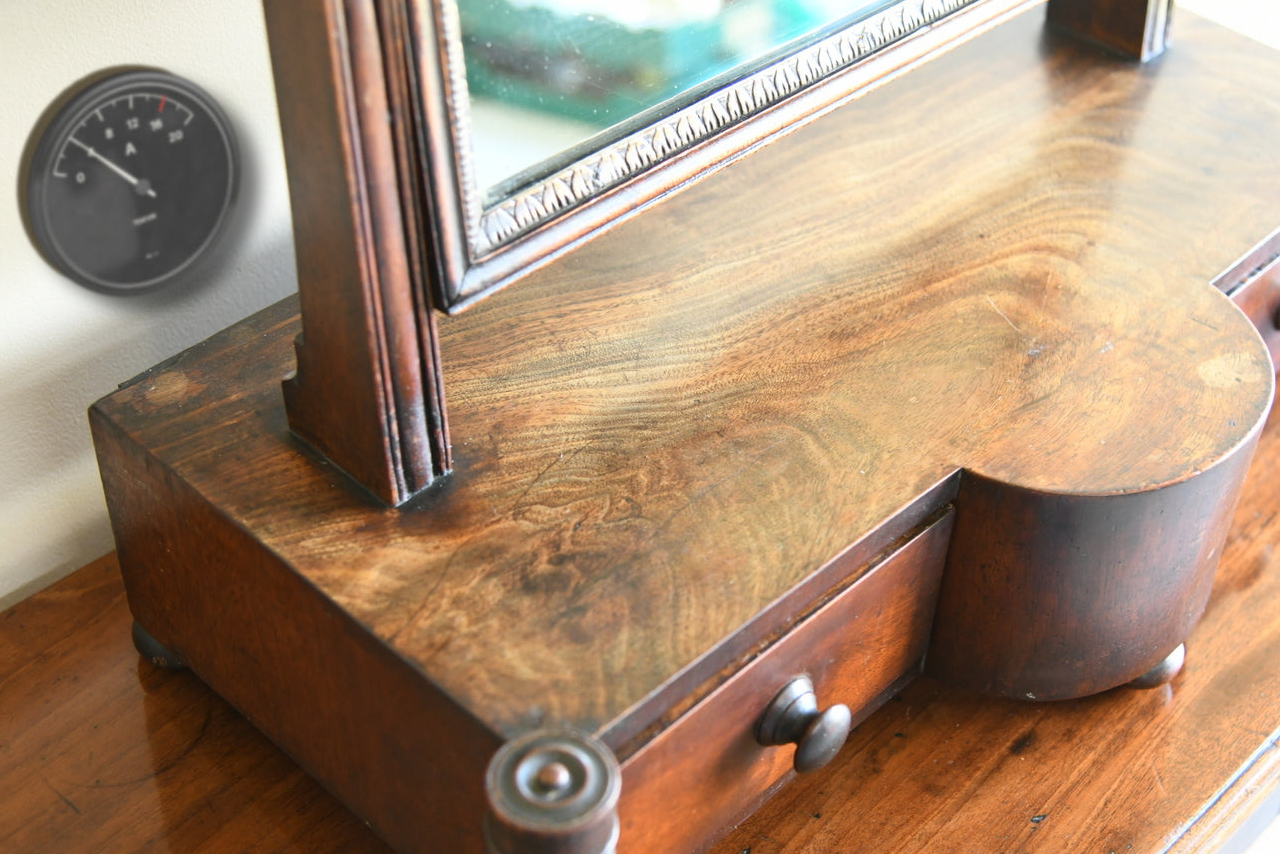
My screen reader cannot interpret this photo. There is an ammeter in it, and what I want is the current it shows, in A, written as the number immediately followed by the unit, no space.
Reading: 4A
